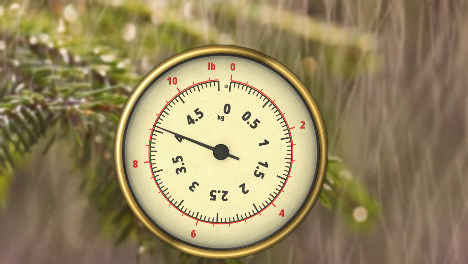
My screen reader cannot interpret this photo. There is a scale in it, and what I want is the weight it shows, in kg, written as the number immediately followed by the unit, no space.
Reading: 4.05kg
